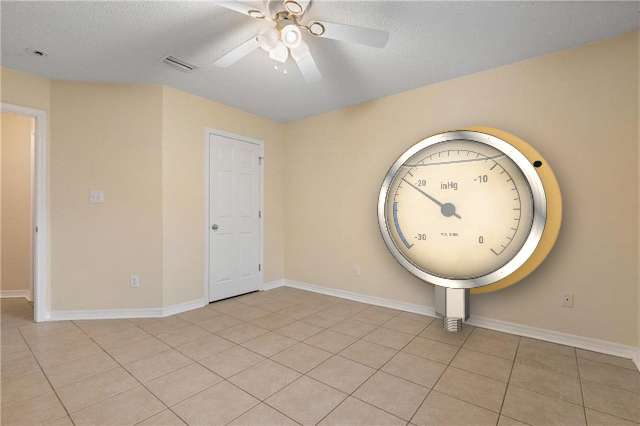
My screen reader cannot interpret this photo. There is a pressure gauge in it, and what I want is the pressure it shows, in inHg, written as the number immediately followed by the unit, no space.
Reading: -21inHg
